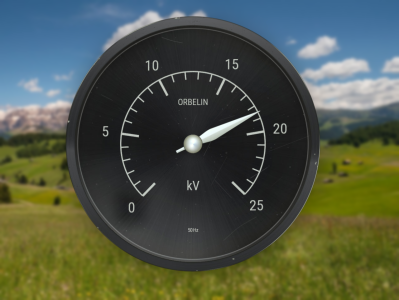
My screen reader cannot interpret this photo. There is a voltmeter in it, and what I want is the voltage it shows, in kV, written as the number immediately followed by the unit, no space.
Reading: 18.5kV
